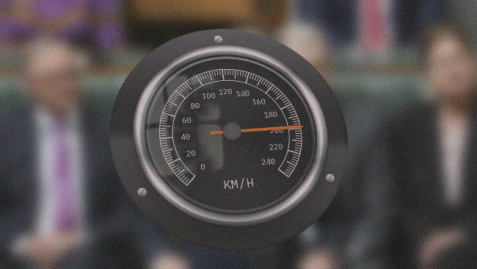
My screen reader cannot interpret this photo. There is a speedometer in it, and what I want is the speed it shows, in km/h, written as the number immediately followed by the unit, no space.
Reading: 200km/h
